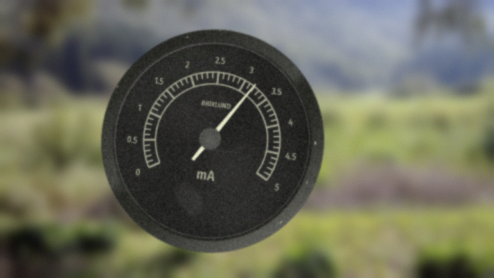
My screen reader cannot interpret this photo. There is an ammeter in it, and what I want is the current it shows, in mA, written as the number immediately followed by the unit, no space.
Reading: 3.2mA
